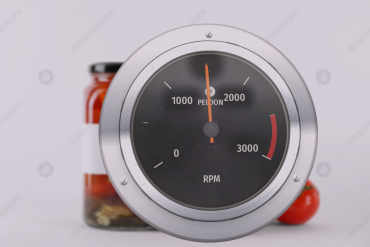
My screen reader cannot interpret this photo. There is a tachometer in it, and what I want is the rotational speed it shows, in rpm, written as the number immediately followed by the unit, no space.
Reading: 1500rpm
